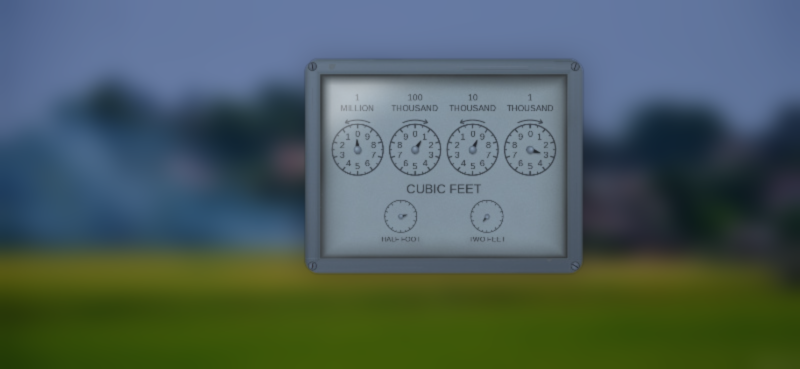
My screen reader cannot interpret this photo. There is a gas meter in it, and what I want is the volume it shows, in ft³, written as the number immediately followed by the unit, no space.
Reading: 9300ft³
